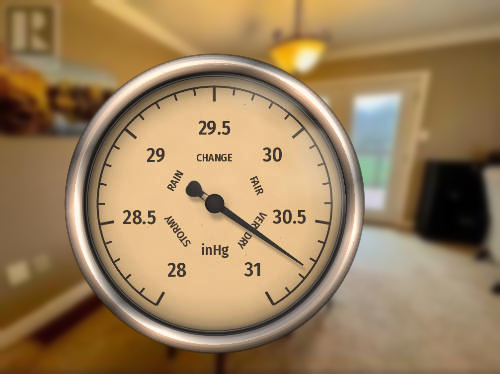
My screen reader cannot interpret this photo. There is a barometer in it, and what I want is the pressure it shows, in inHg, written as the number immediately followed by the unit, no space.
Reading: 30.75inHg
